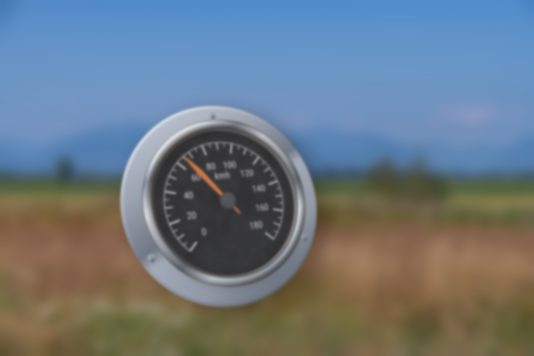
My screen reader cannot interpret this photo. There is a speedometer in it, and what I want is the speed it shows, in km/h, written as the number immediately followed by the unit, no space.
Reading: 65km/h
